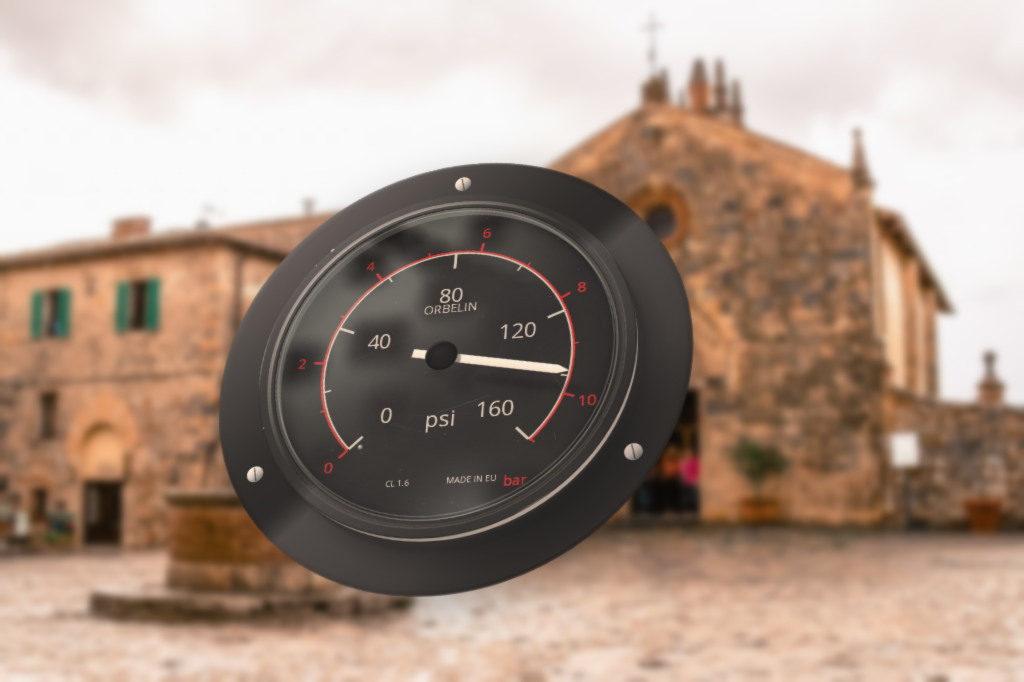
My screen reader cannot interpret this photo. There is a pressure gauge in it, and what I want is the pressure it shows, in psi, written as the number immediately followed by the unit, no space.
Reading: 140psi
